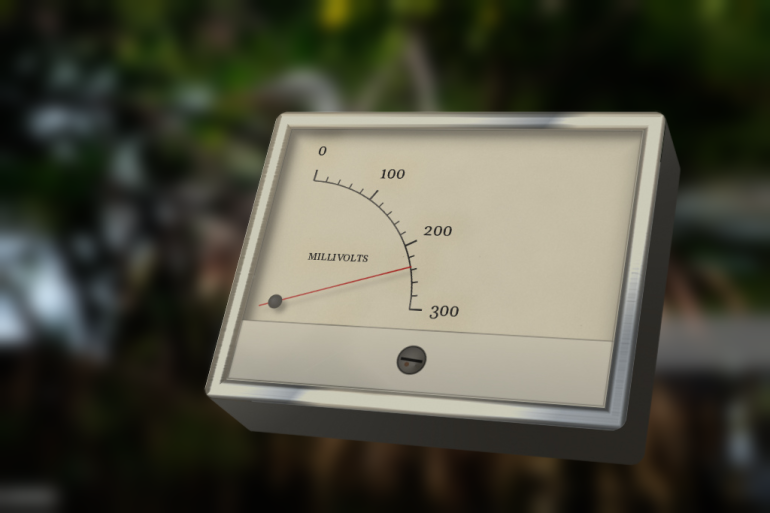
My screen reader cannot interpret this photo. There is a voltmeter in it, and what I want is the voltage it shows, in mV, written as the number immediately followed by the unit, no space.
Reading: 240mV
